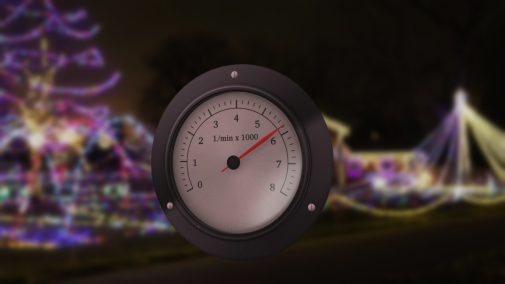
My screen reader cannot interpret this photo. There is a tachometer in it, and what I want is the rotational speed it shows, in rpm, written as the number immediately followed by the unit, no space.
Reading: 5800rpm
